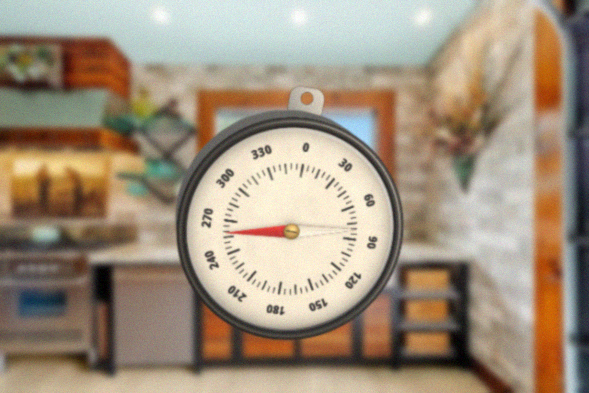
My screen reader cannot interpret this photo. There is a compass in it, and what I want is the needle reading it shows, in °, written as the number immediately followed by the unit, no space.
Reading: 260°
